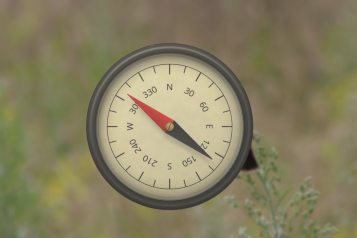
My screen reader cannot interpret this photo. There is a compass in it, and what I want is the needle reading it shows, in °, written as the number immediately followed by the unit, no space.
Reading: 307.5°
